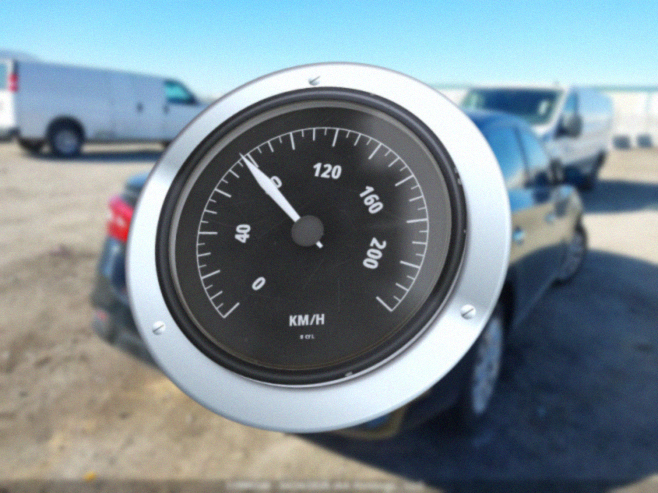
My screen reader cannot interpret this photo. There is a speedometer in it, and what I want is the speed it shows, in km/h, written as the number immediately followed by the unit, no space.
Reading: 77.5km/h
